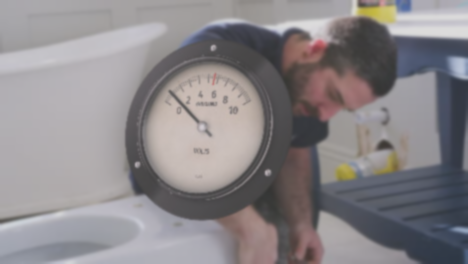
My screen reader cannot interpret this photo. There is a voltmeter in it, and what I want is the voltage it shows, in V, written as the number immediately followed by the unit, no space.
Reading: 1V
